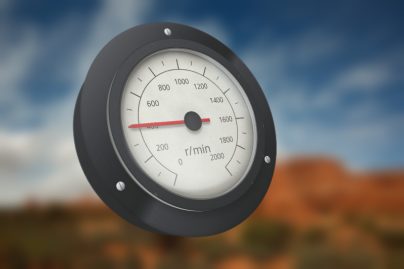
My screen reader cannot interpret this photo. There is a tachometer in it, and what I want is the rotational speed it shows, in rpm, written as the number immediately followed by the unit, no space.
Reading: 400rpm
